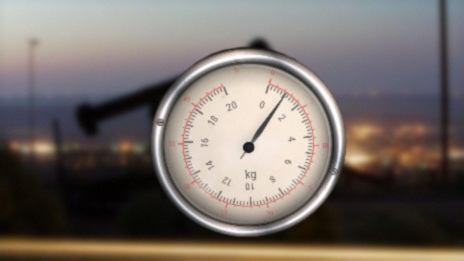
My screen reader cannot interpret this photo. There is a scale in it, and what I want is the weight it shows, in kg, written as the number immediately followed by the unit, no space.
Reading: 1kg
